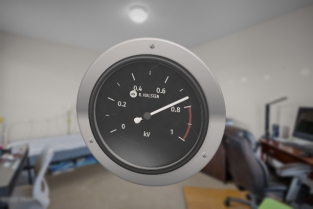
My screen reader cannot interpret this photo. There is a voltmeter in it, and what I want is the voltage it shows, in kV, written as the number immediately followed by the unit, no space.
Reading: 0.75kV
